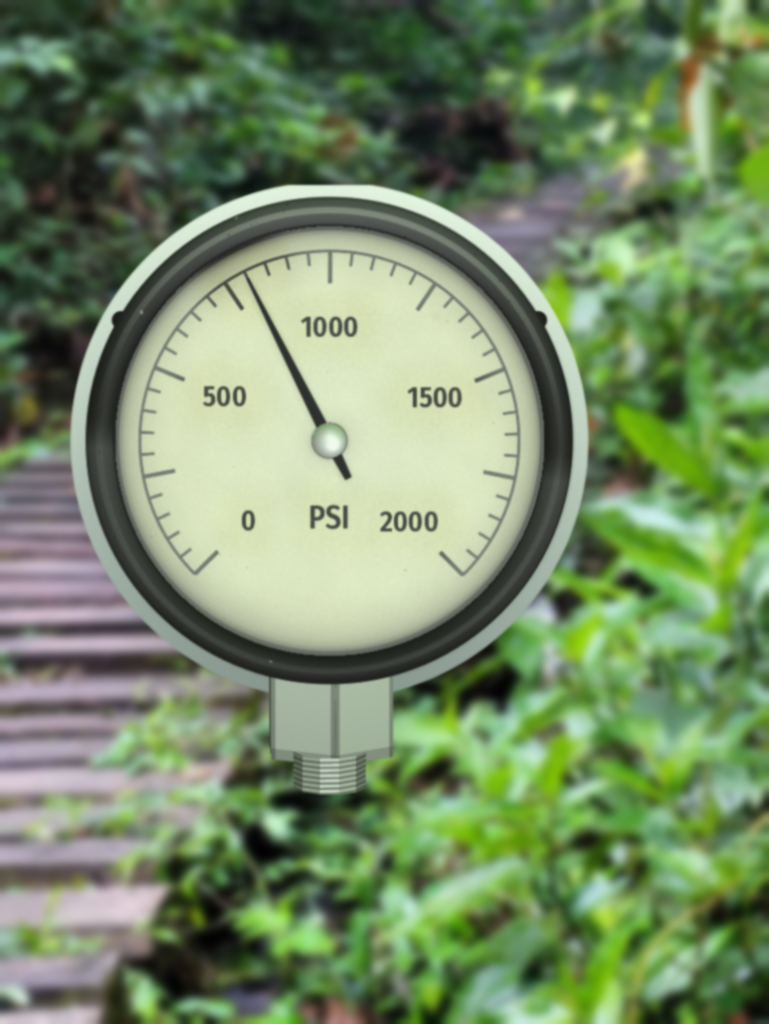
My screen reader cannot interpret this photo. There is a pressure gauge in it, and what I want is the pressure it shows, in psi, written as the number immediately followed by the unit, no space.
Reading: 800psi
